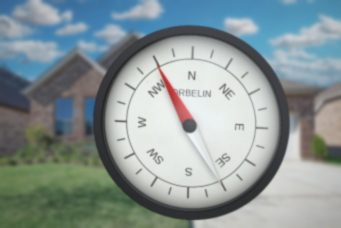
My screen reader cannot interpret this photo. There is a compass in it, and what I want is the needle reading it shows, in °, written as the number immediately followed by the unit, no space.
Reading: 330°
